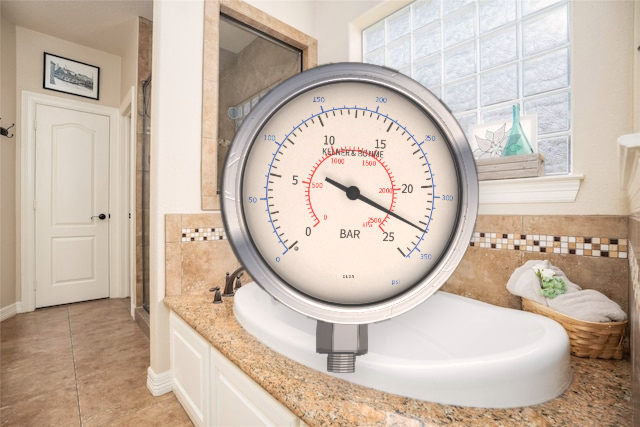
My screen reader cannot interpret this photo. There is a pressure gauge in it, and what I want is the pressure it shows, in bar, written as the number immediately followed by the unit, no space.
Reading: 23bar
